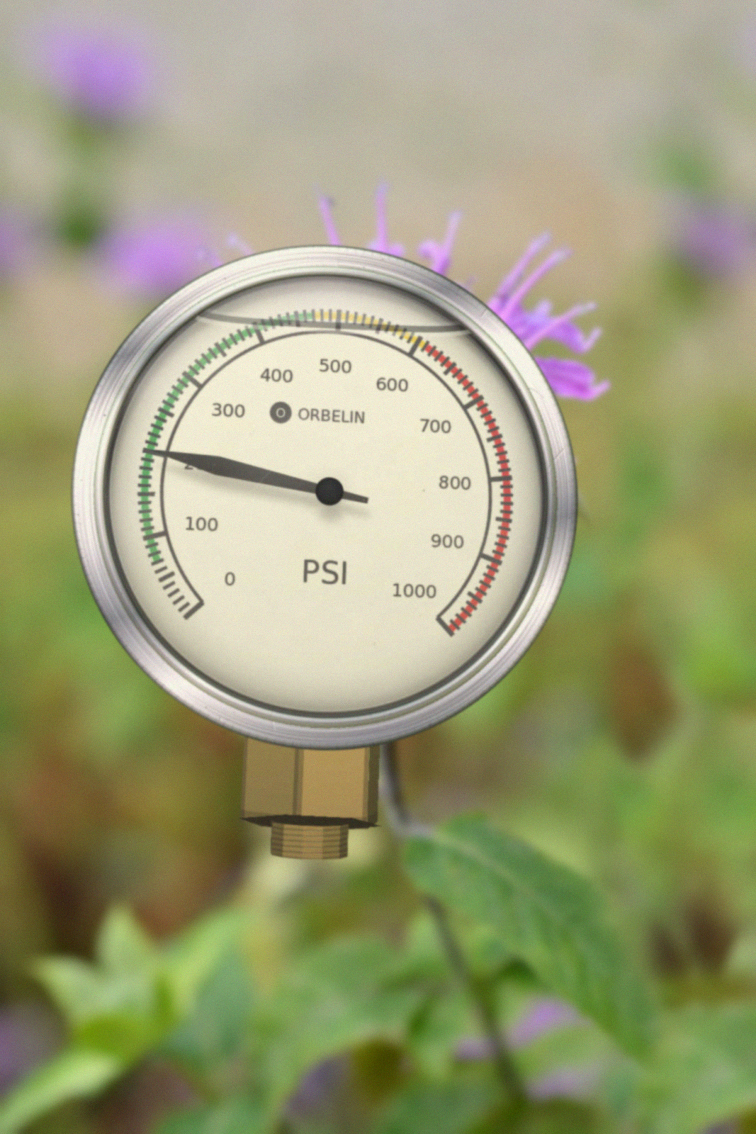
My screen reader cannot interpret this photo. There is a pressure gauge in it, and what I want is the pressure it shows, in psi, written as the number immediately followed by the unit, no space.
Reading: 200psi
